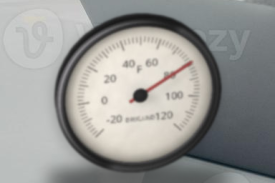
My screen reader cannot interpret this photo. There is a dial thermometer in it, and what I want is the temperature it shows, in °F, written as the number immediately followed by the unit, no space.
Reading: 80°F
